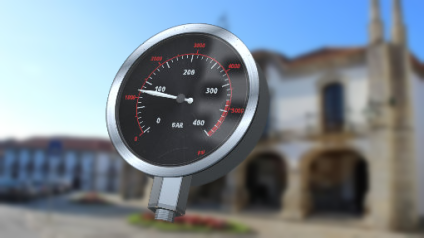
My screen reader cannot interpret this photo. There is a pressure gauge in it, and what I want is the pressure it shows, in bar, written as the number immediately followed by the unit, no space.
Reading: 80bar
